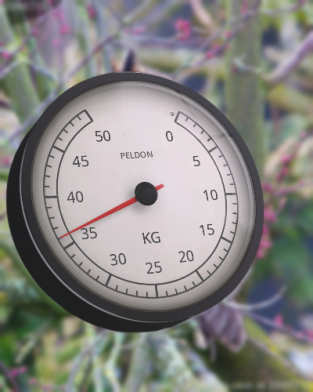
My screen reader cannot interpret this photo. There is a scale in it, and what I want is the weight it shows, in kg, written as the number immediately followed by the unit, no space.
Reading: 36kg
